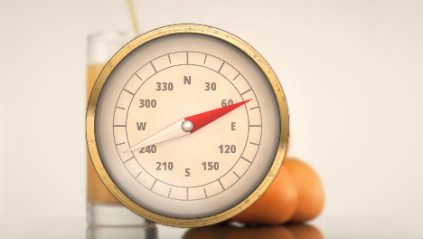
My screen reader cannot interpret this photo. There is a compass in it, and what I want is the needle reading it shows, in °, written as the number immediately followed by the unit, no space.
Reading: 67.5°
